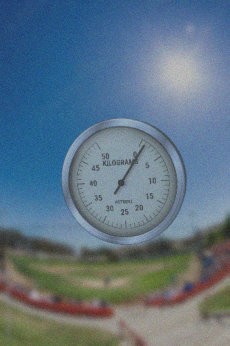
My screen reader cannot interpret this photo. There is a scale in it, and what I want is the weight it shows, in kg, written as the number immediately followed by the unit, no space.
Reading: 1kg
